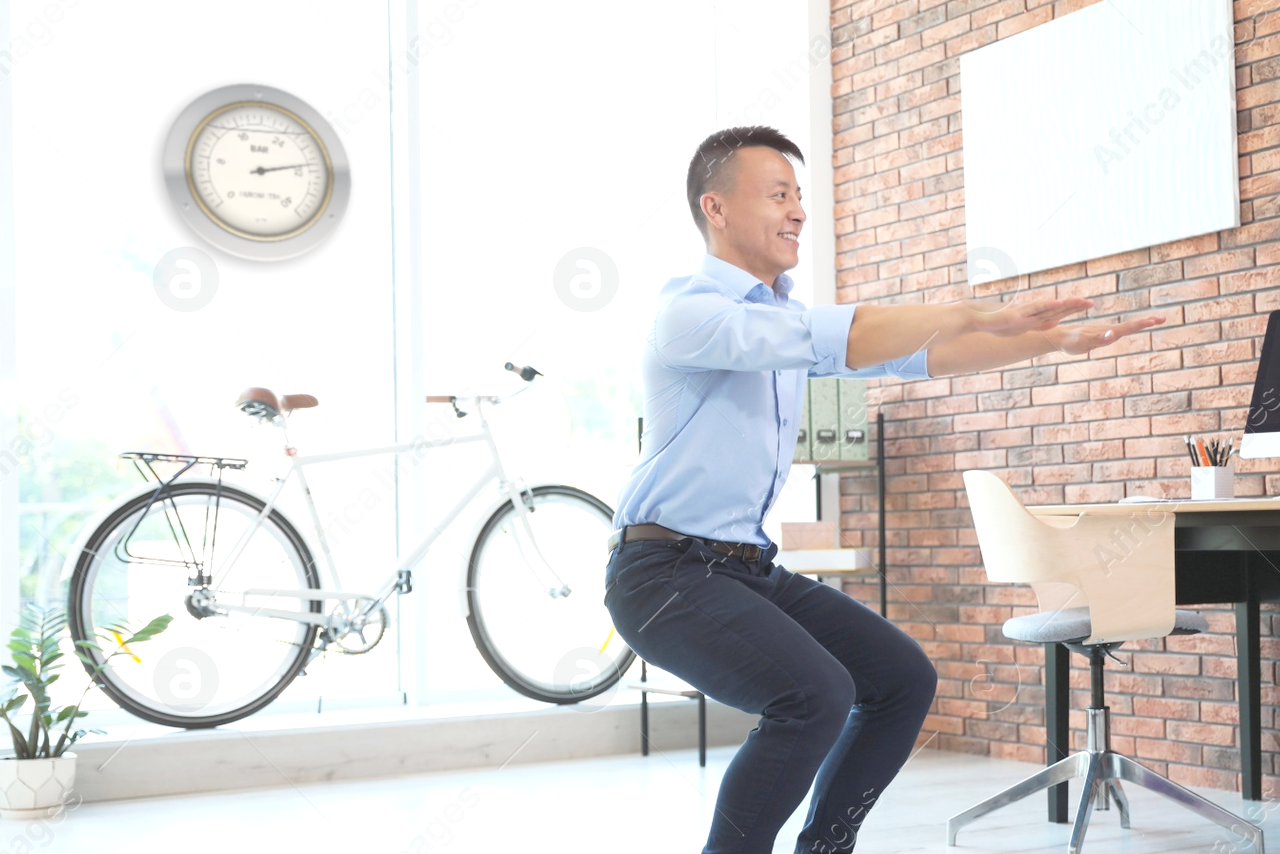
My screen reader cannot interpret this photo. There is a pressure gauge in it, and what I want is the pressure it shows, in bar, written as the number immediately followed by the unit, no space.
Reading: 31bar
